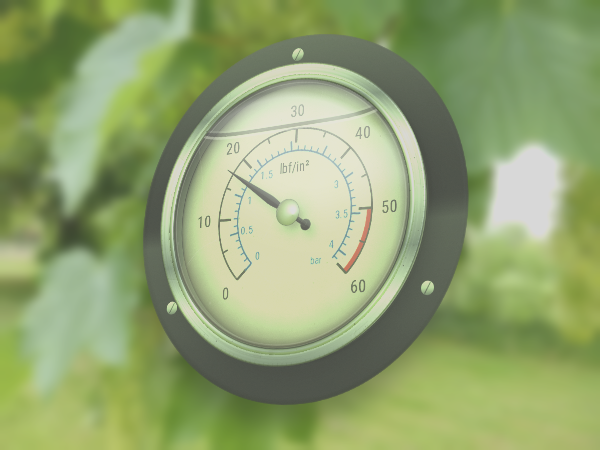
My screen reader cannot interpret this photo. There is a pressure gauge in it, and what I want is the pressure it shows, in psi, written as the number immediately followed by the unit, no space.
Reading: 17.5psi
